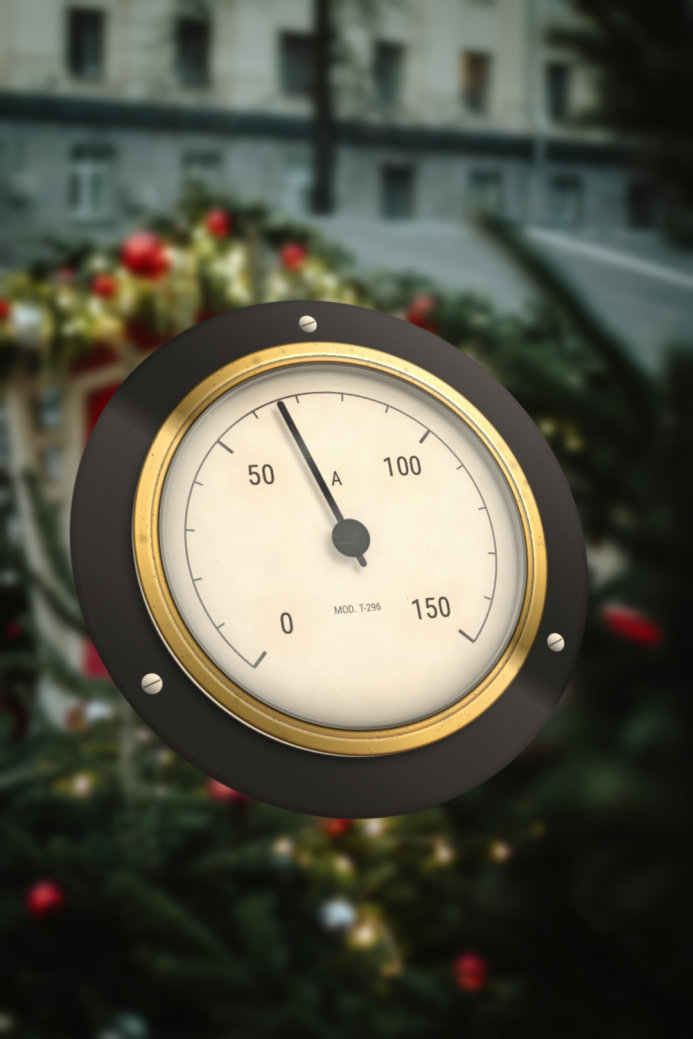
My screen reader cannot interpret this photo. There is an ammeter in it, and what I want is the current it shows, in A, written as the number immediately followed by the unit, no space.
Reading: 65A
